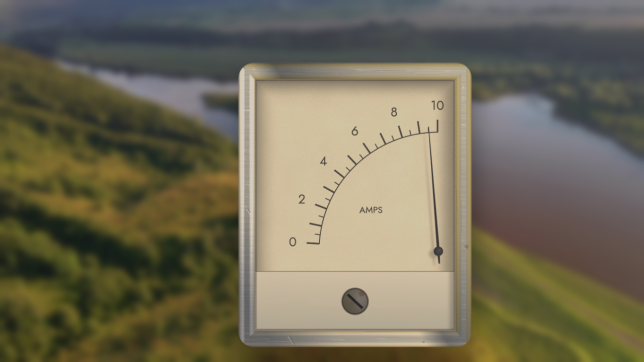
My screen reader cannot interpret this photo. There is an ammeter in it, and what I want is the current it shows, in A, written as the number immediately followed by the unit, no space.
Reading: 9.5A
